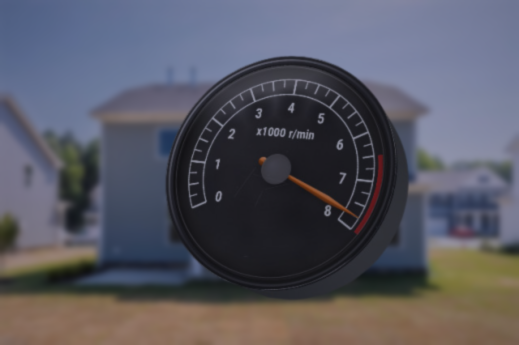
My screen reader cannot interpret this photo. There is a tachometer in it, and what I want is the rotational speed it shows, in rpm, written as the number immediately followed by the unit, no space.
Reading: 7750rpm
